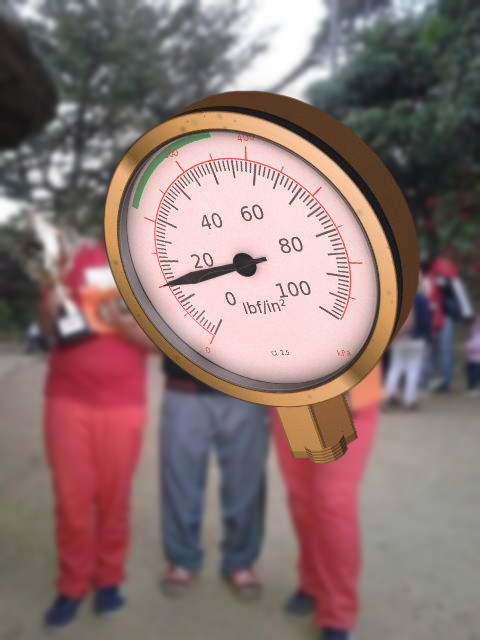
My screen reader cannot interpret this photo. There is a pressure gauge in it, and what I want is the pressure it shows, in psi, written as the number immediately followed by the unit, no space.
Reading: 15psi
